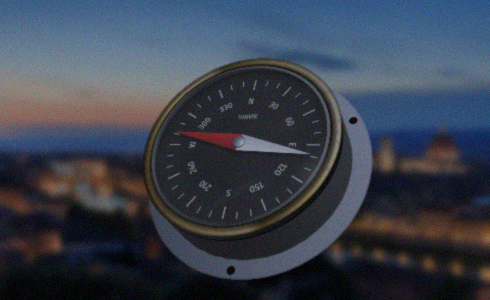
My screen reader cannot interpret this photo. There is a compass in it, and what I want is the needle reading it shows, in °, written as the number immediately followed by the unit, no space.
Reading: 280°
